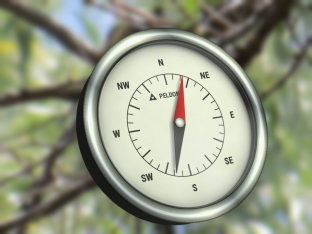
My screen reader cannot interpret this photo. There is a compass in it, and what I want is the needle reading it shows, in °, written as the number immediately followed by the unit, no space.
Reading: 20°
